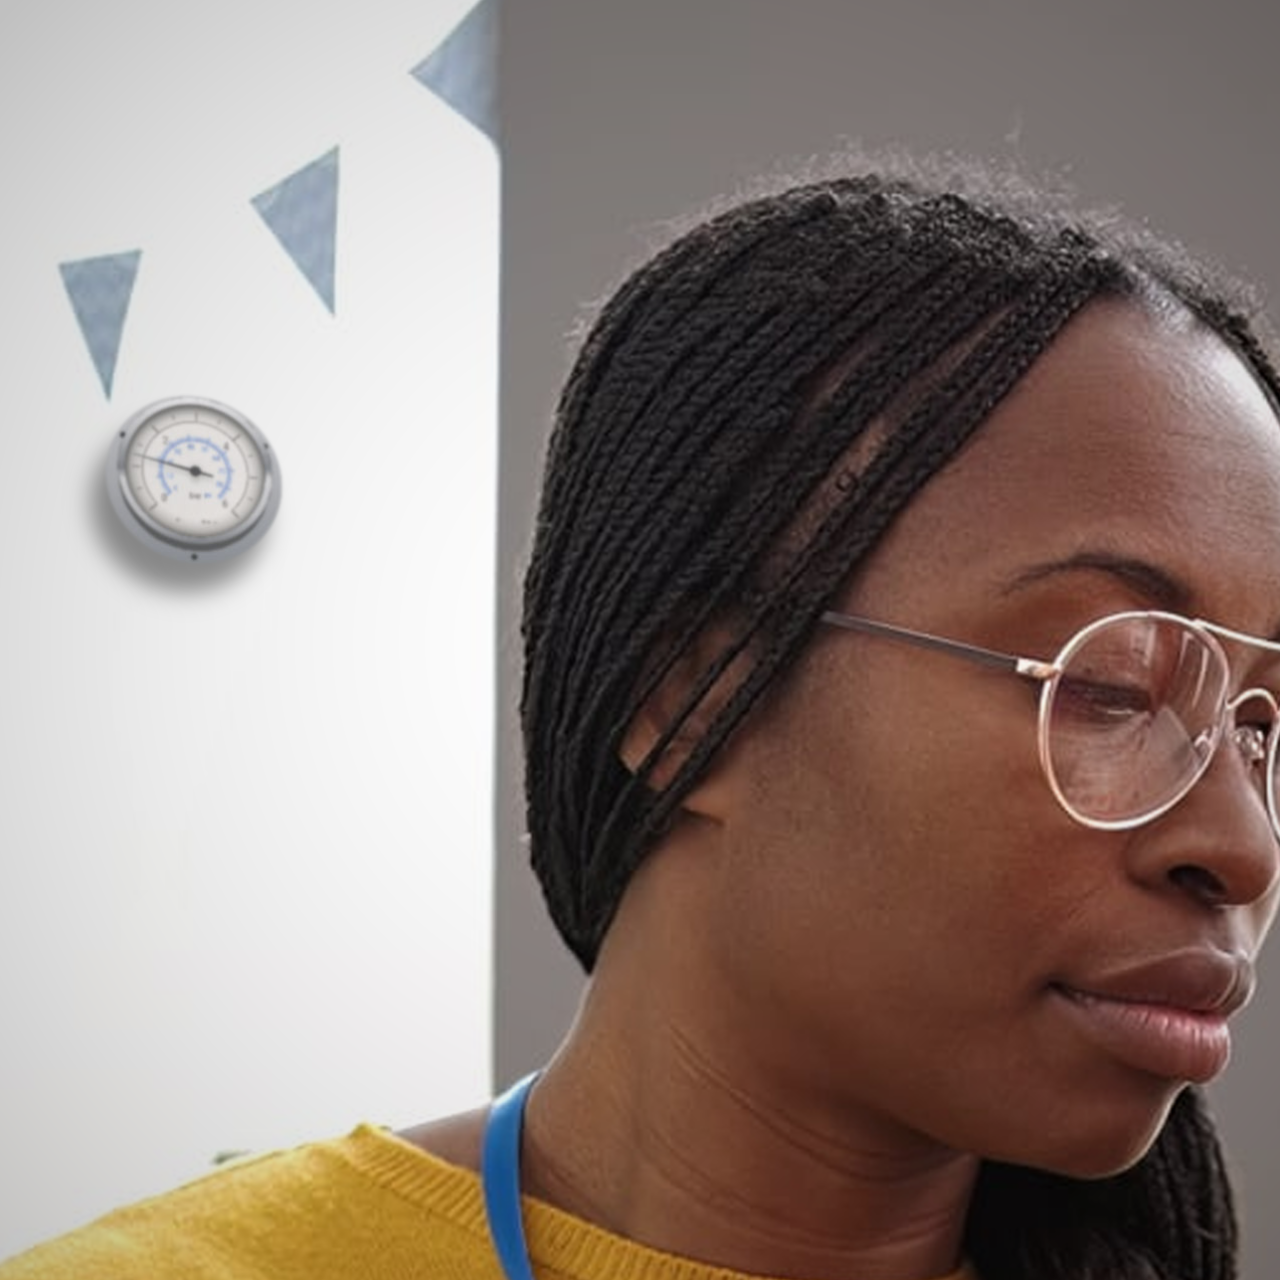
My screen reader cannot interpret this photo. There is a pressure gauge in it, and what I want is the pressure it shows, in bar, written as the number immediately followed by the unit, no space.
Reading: 1.25bar
